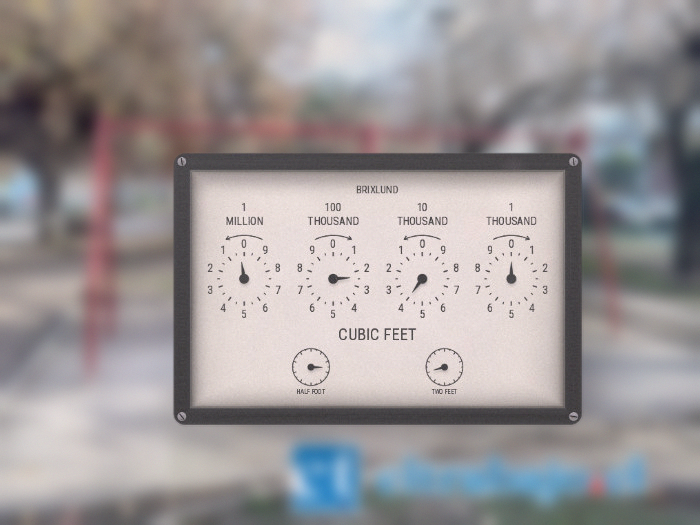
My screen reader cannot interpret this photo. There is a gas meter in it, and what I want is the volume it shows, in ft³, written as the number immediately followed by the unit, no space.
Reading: 24000ft³
